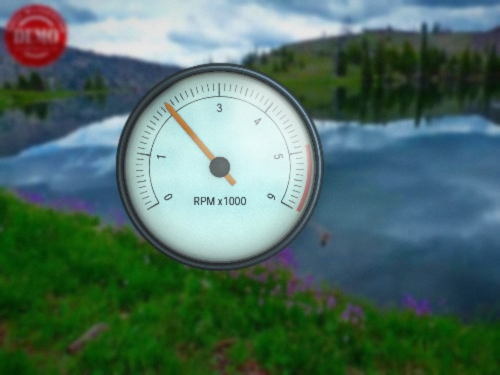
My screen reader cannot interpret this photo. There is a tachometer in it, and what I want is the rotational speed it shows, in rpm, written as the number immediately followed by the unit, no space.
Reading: 2000rpm
